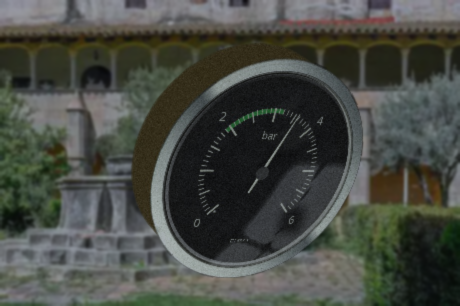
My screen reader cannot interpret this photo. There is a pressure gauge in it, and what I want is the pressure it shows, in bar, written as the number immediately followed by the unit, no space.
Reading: 3.5bar
